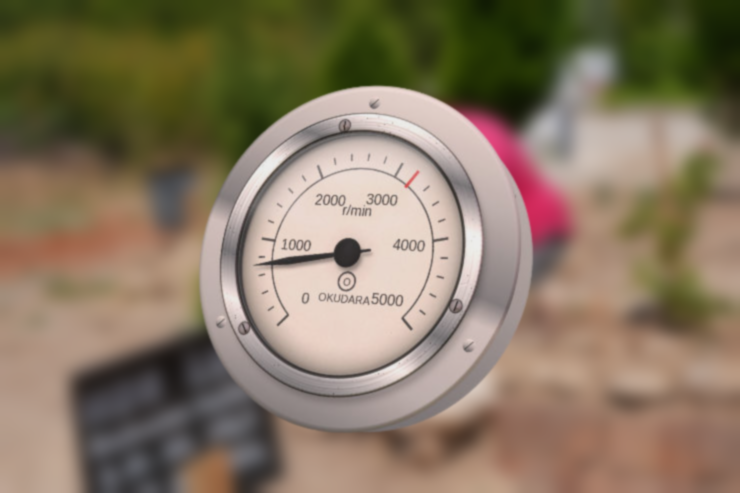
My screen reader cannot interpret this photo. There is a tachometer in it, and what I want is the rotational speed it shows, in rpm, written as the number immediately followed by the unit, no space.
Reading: 700rpm
